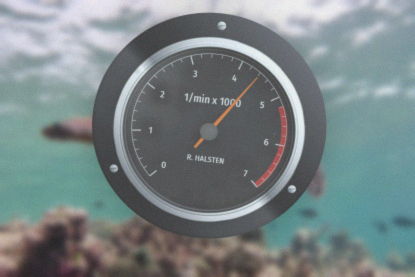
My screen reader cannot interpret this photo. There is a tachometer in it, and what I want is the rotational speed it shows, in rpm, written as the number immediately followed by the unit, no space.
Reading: 4400rpm
